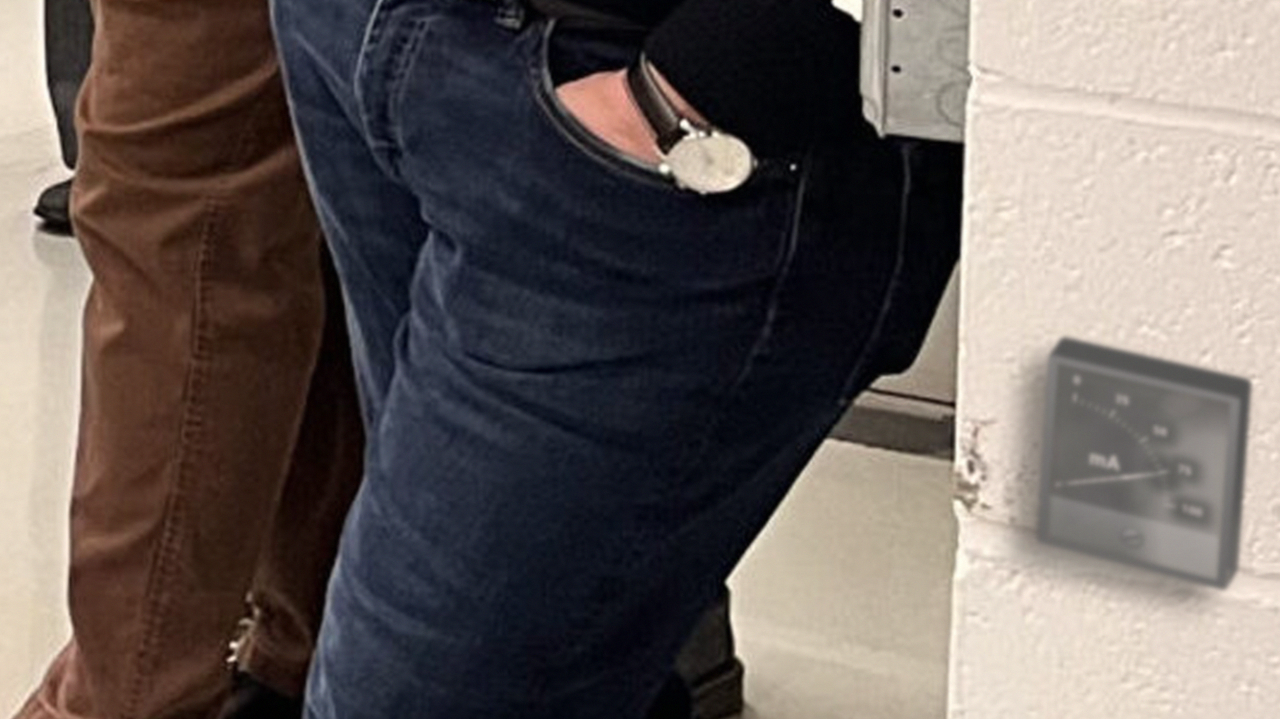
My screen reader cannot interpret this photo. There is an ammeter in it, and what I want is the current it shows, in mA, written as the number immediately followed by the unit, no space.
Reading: 75mA
